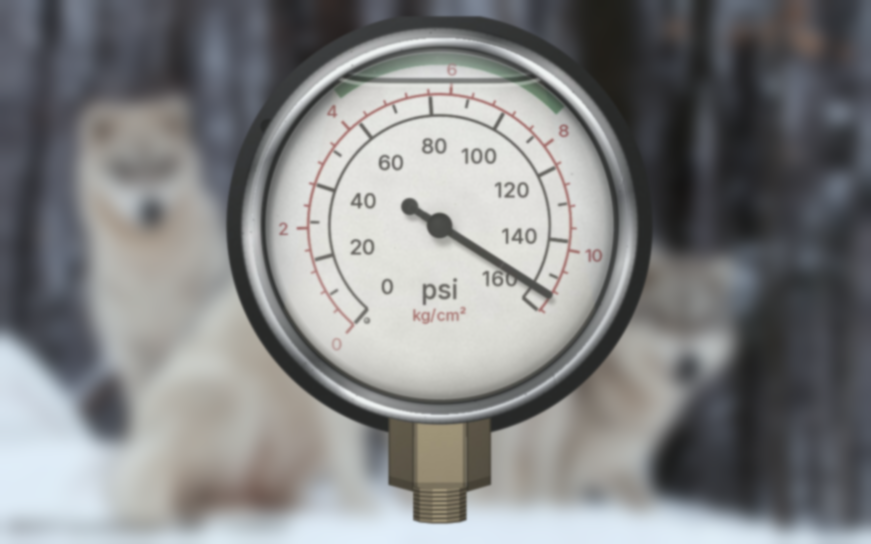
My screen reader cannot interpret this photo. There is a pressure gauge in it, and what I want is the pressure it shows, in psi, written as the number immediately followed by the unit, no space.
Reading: 155psi
